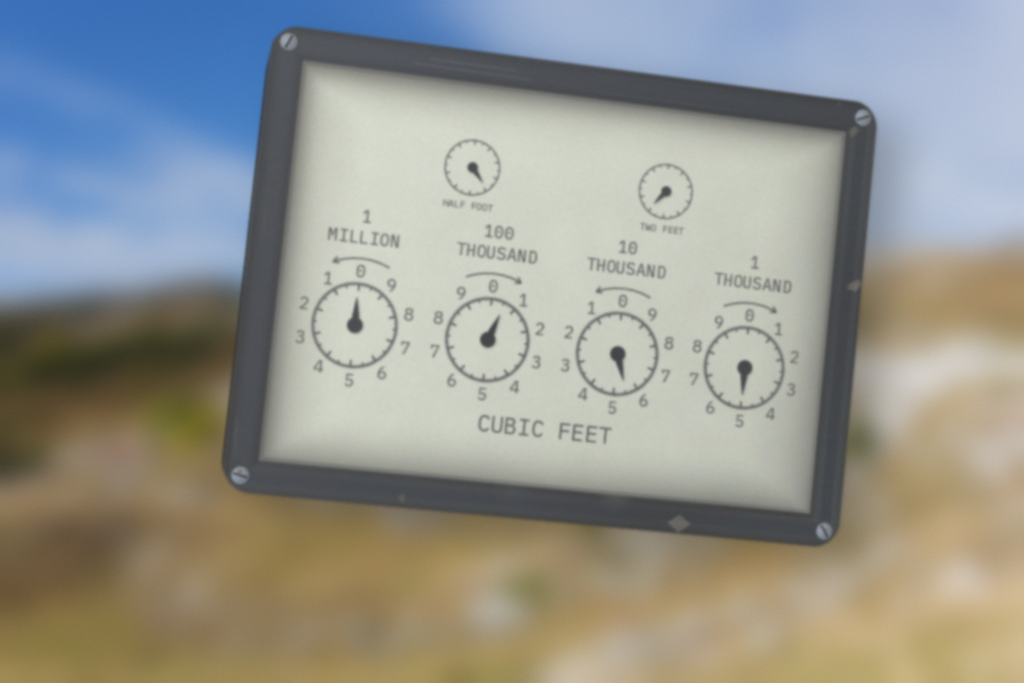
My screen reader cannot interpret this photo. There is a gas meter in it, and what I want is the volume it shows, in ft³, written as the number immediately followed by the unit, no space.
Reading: 5500ft³
